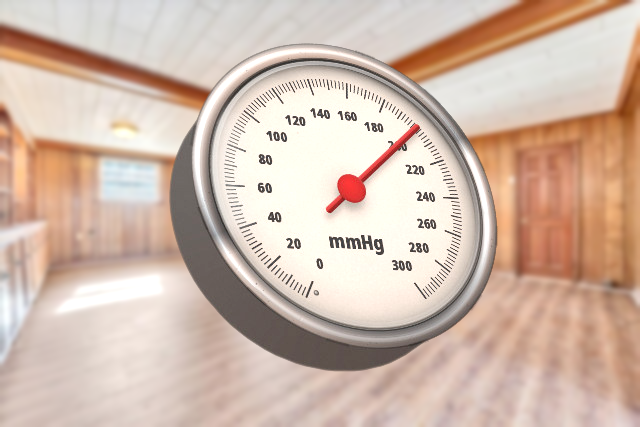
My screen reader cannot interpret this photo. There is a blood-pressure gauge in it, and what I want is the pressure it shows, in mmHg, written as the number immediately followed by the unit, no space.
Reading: 200mmHg
